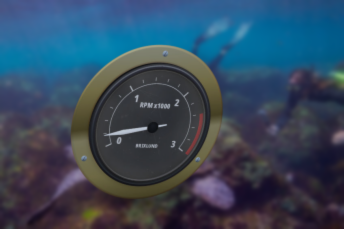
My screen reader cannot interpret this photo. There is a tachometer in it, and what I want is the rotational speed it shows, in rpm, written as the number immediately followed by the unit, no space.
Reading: 200rpm
